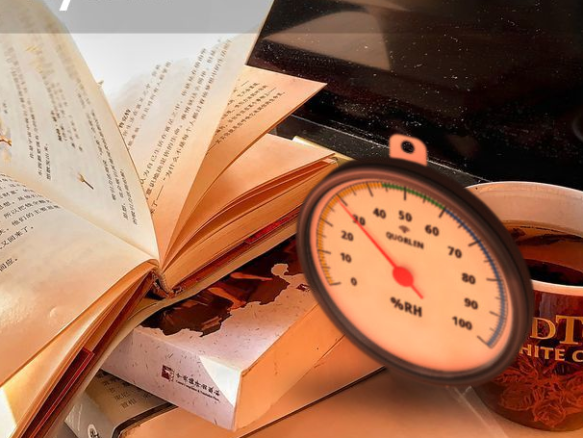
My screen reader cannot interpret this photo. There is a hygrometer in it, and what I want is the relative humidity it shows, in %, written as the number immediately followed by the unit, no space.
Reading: 30%
